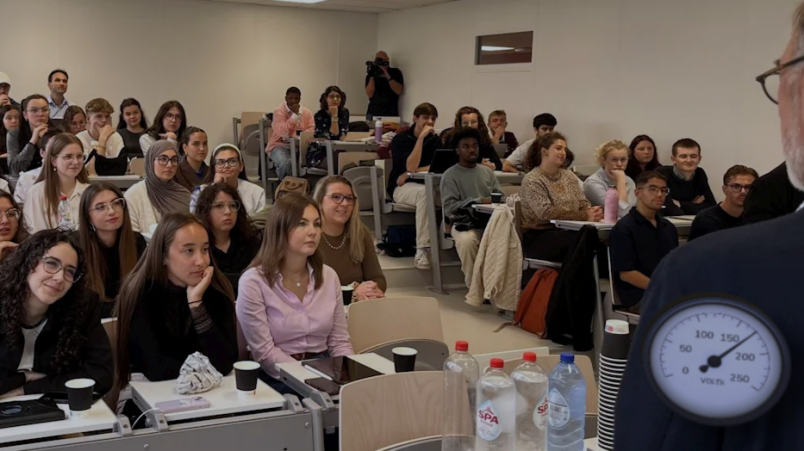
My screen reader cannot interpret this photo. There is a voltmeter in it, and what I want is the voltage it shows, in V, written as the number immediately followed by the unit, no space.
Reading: 170V
